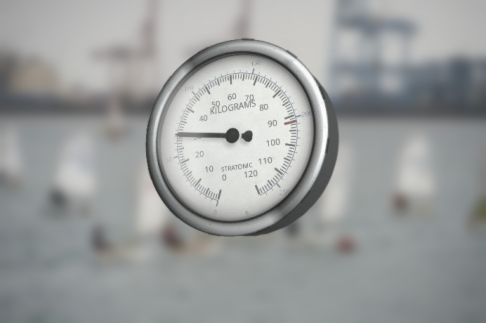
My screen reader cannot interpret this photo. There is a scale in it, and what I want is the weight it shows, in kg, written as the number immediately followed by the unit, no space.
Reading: 30kg
